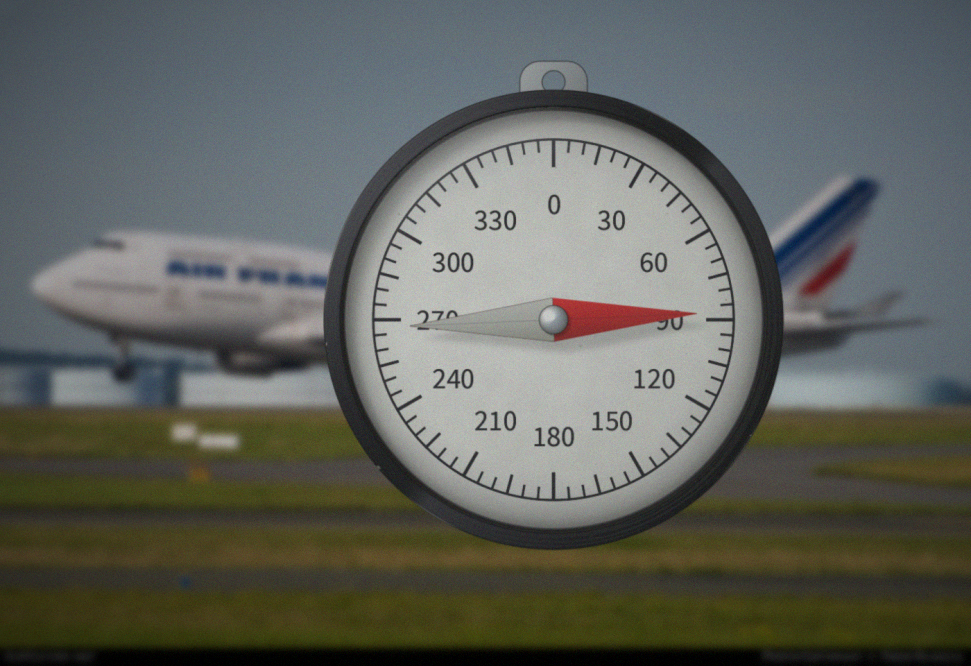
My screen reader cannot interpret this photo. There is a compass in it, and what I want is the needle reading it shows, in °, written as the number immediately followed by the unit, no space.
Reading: 87.5°
